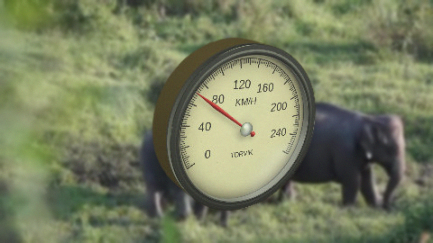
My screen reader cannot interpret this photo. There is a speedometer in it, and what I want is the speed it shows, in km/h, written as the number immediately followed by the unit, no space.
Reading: 70km/h
